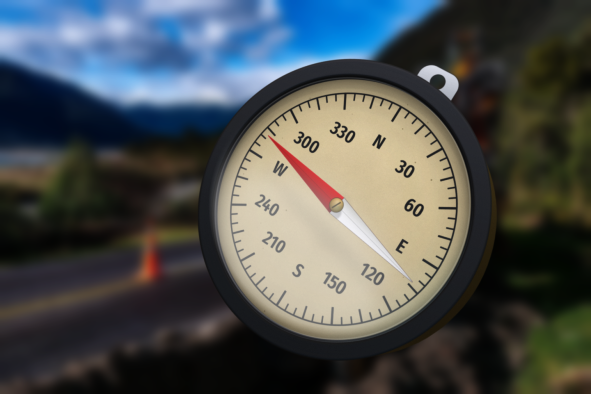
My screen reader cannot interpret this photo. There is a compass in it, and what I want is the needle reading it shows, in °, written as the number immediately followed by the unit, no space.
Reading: 282.5°
